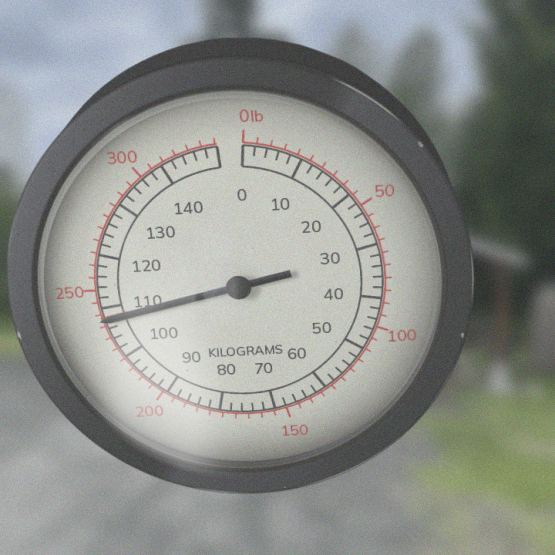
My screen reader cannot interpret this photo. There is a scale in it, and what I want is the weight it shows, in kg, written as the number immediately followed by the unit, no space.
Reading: 108kg
